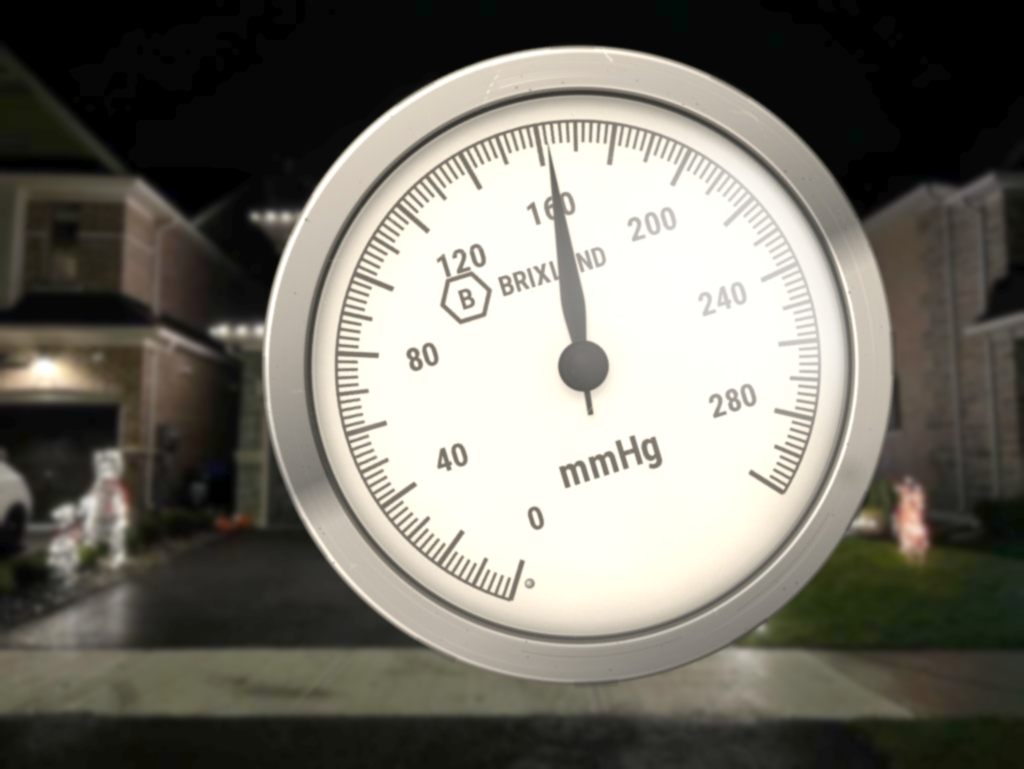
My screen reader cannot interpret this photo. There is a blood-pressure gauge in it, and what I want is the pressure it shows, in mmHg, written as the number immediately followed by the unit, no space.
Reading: 162mmHg
